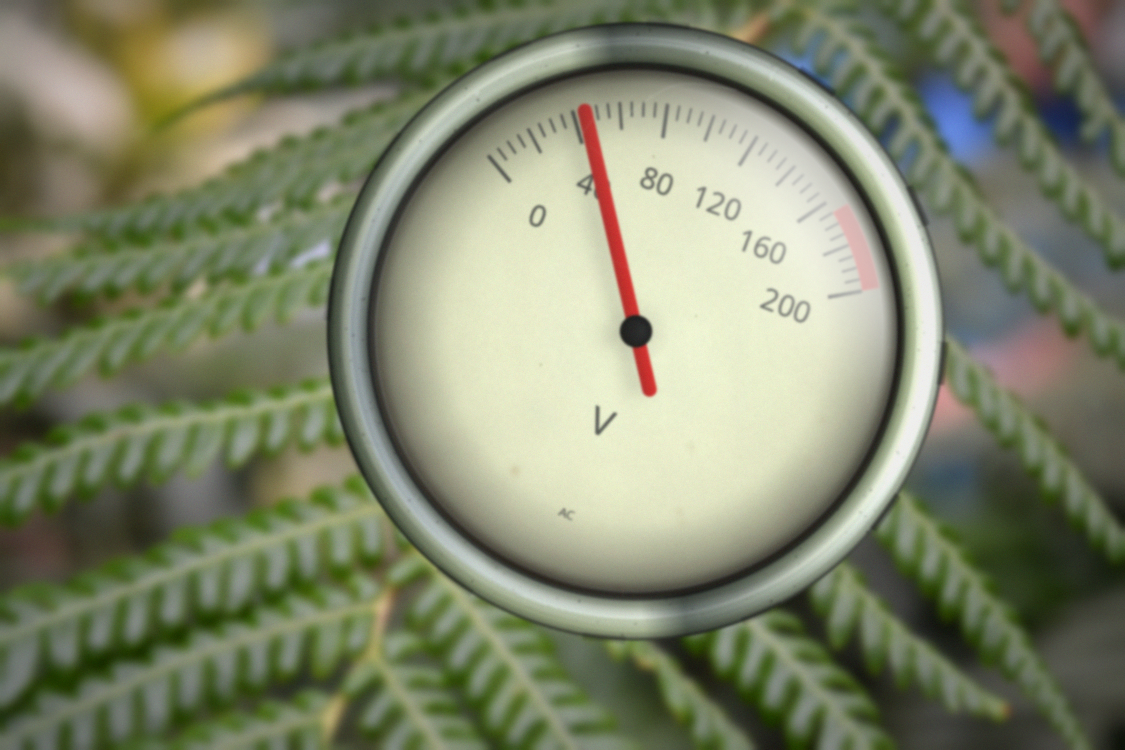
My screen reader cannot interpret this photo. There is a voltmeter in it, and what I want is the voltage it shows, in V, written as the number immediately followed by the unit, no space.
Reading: 45V
